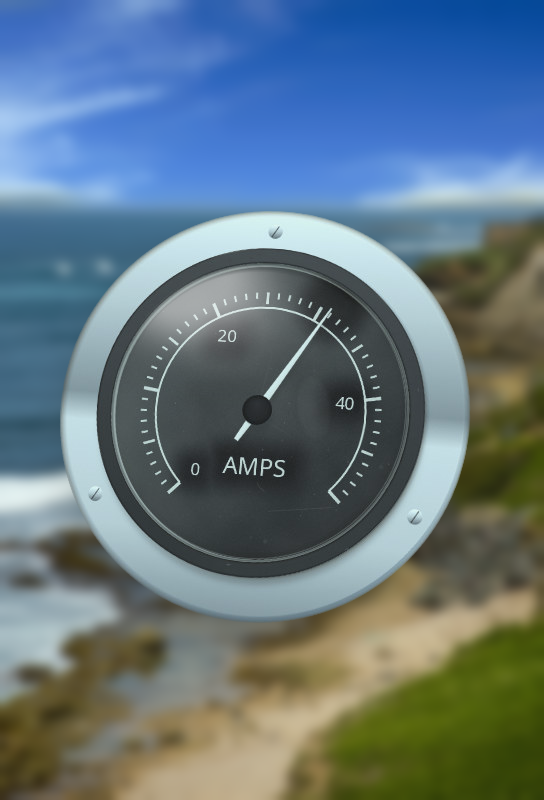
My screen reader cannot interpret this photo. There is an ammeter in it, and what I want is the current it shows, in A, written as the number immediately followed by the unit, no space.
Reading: 31A
